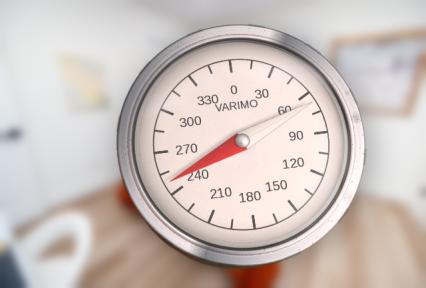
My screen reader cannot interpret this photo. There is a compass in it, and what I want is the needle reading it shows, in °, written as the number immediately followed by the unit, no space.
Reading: 247.5°
